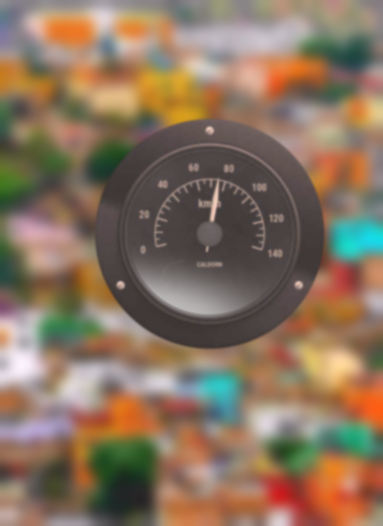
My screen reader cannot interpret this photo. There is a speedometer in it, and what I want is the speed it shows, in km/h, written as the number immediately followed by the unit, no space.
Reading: 75km/h
